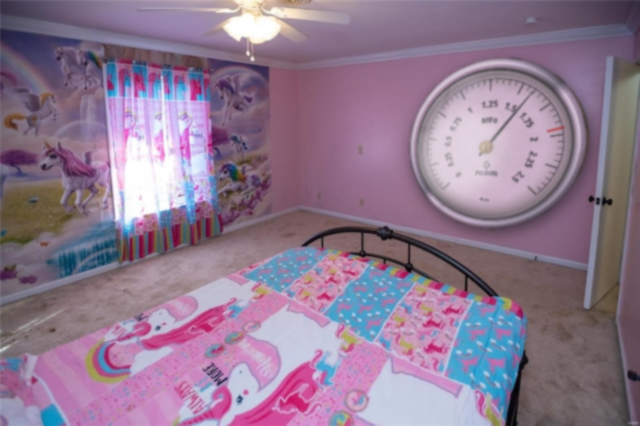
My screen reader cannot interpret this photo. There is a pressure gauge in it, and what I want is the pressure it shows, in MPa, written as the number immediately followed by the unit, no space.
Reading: 1.6MPa
